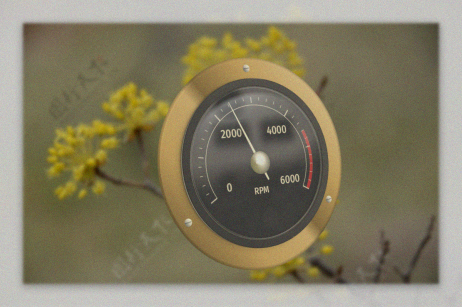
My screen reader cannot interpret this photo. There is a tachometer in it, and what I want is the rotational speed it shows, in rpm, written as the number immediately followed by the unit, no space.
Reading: 2400rpm
